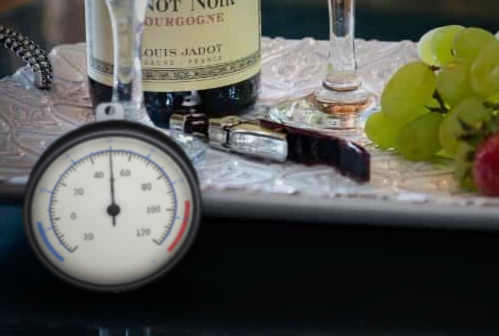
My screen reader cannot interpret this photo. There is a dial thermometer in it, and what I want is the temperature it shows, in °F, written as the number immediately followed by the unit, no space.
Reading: 50°F
